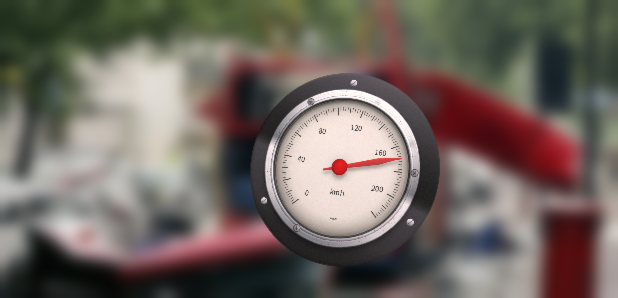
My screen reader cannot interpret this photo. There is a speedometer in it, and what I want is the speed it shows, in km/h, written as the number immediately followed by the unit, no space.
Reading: 170km/h
